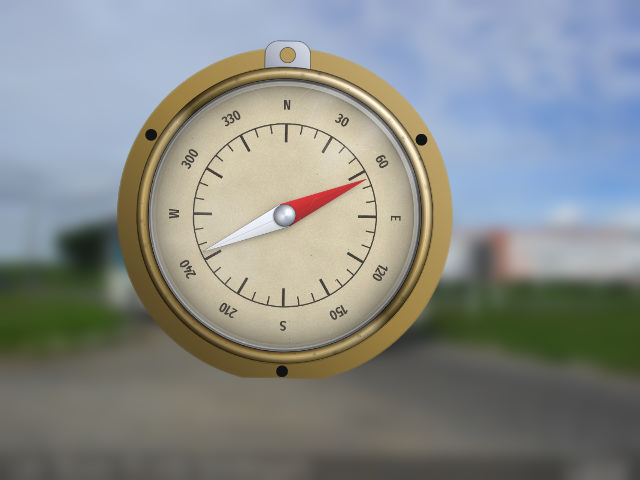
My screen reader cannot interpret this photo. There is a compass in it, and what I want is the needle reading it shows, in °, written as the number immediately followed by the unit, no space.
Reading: 65°
